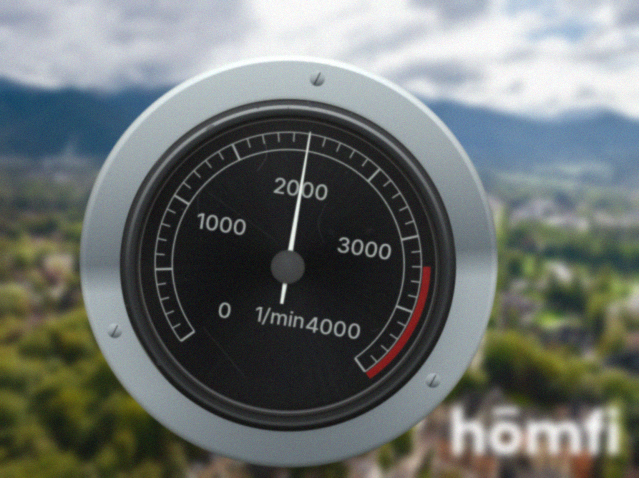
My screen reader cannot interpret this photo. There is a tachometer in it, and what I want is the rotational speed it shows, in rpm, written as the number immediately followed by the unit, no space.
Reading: 2000rpm
